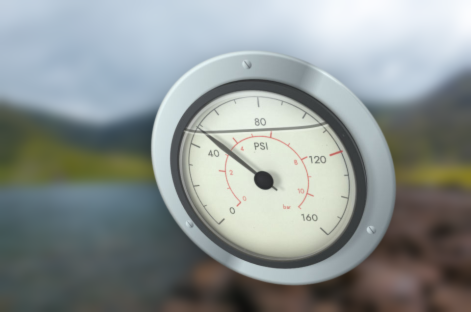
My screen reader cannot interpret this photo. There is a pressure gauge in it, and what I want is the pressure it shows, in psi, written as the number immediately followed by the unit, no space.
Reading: 50psi
